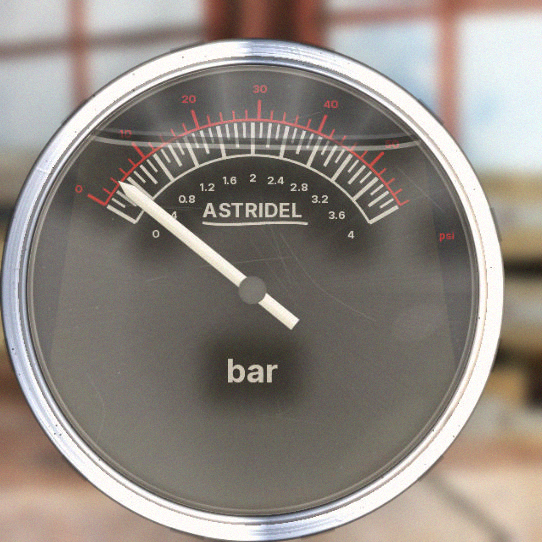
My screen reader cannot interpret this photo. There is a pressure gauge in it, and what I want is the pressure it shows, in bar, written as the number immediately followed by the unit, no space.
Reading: 0.3bar
